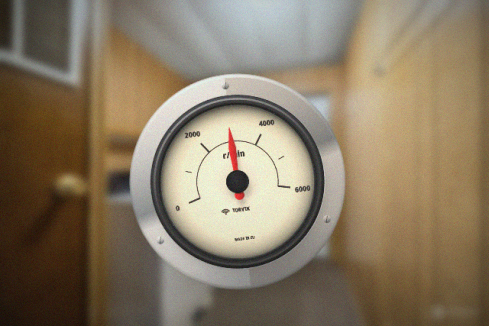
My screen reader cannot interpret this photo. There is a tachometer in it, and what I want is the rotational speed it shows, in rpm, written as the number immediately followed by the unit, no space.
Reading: 3000rpm
